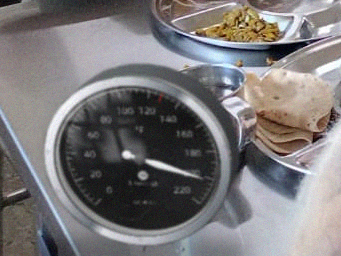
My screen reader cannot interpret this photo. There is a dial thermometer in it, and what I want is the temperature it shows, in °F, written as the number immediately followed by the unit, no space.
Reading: 200°F
